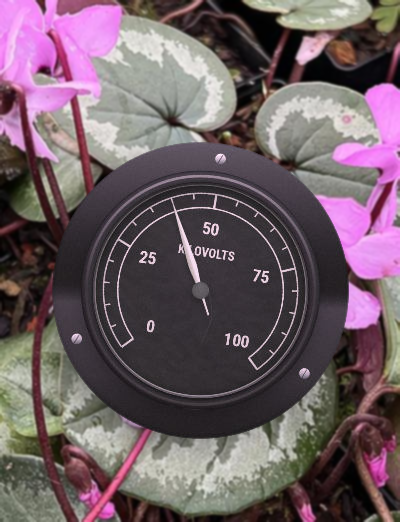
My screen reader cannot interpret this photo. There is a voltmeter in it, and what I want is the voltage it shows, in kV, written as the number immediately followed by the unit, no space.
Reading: 40kV
